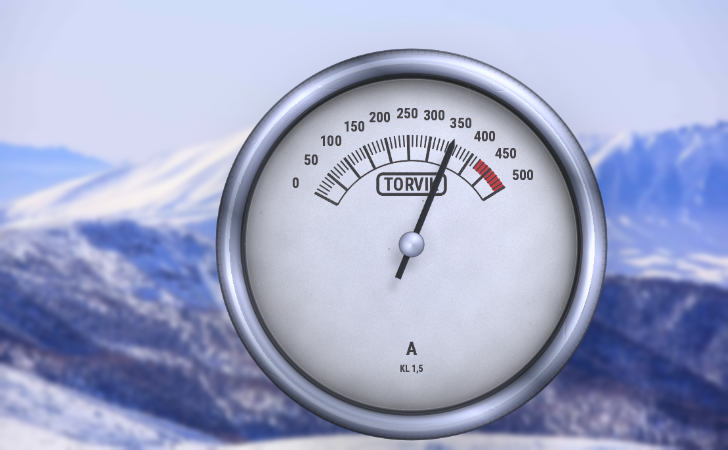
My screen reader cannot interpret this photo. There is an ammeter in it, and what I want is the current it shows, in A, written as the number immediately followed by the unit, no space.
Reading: 350A
